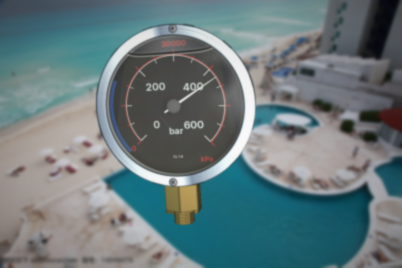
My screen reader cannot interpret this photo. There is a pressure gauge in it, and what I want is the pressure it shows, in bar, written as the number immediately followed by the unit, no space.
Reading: 425bar
